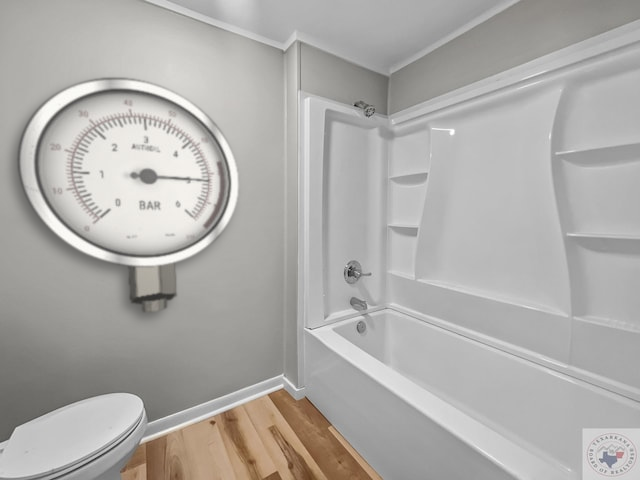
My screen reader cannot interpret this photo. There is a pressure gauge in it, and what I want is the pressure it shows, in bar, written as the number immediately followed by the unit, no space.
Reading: 5bar
